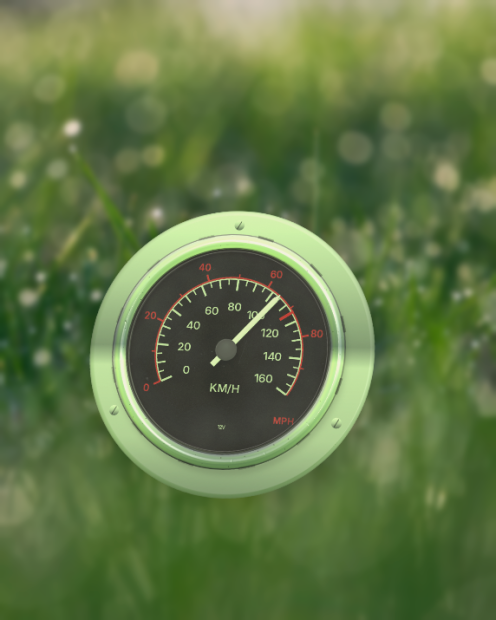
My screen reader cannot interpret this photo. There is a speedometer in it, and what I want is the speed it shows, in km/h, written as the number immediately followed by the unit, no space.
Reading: 105km/h
